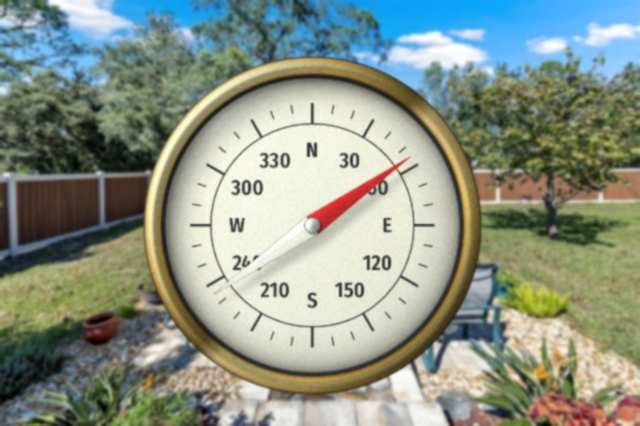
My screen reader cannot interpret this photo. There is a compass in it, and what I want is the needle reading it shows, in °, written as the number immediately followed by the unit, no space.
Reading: 55°
